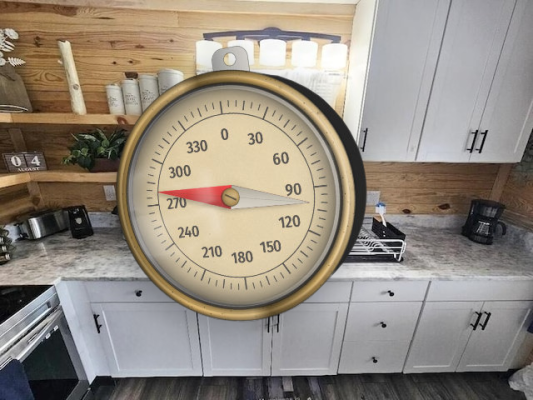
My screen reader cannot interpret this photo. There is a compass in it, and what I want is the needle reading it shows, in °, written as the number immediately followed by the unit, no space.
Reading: 280°
